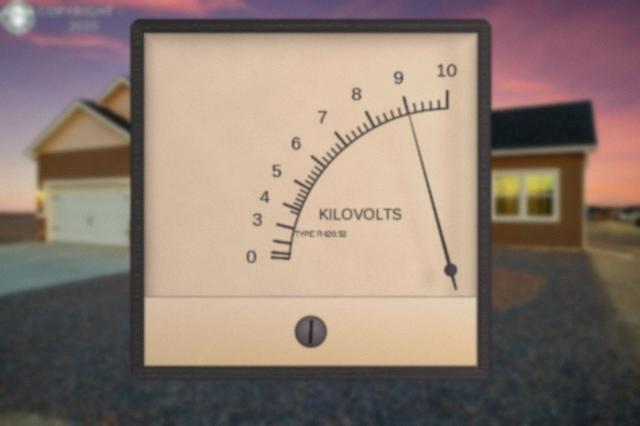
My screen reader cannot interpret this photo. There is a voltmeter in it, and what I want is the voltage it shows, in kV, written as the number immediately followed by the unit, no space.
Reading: 9kV
